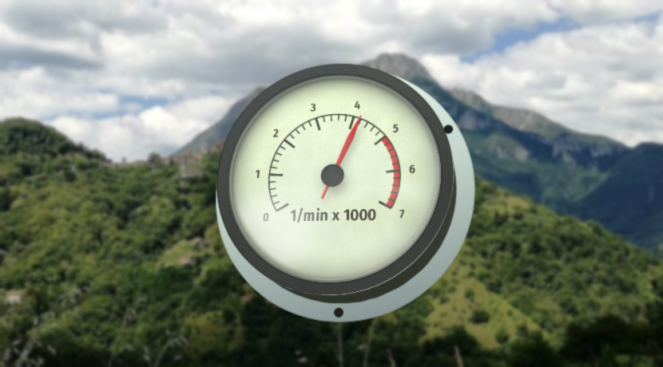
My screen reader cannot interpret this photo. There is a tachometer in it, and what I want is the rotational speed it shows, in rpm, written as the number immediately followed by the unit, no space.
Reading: 4200rpm
